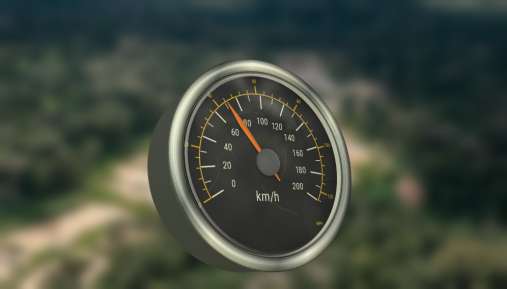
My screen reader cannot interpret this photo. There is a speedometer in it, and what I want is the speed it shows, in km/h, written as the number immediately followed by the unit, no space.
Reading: 70km/h
